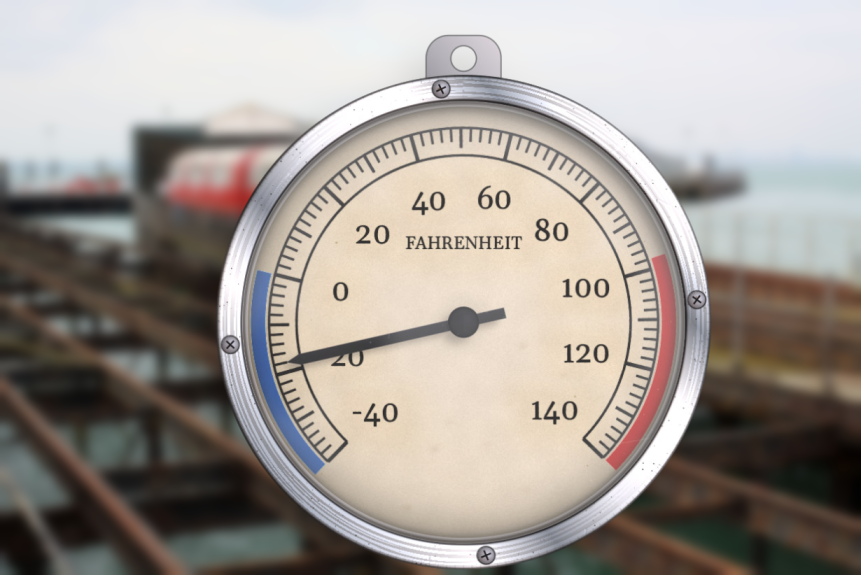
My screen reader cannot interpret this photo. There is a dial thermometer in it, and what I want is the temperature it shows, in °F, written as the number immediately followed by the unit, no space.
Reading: -18°F
